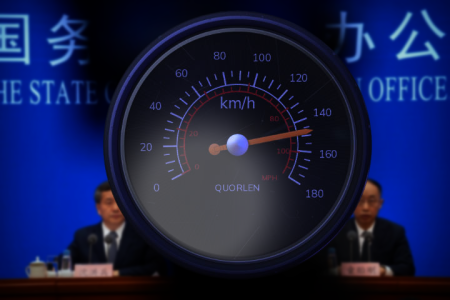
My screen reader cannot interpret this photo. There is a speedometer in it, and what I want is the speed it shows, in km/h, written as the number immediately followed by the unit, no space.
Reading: 147.5km/h
